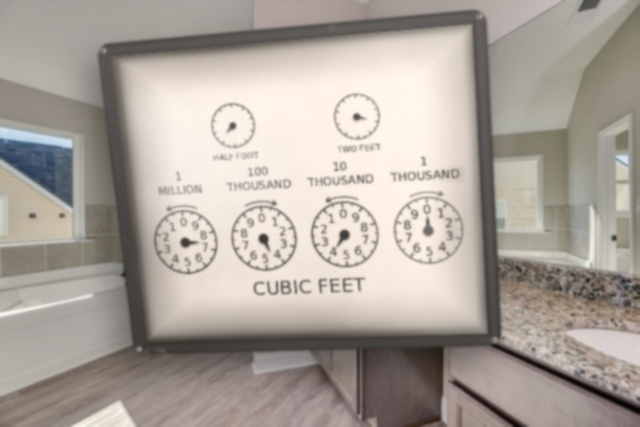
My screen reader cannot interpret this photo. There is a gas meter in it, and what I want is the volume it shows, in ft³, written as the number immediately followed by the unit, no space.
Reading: 744000ft³
